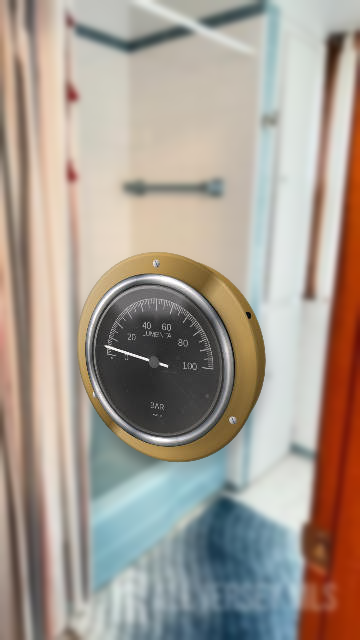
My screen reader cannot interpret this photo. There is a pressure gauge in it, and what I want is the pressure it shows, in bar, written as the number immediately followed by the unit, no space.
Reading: 5bar
